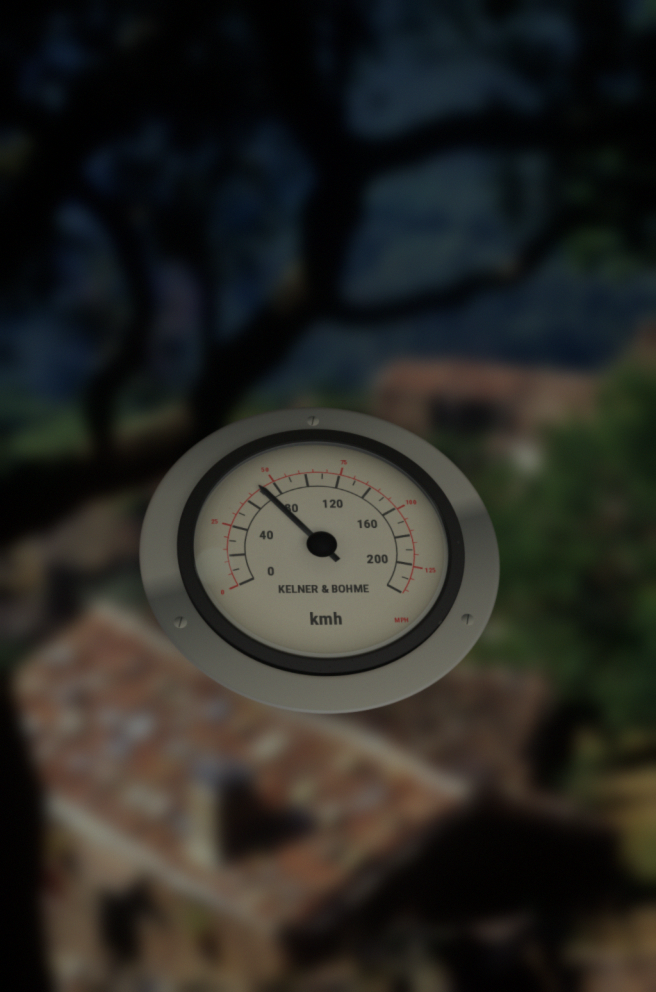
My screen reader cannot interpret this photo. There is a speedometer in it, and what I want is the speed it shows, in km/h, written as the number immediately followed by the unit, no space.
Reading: 70km/h
